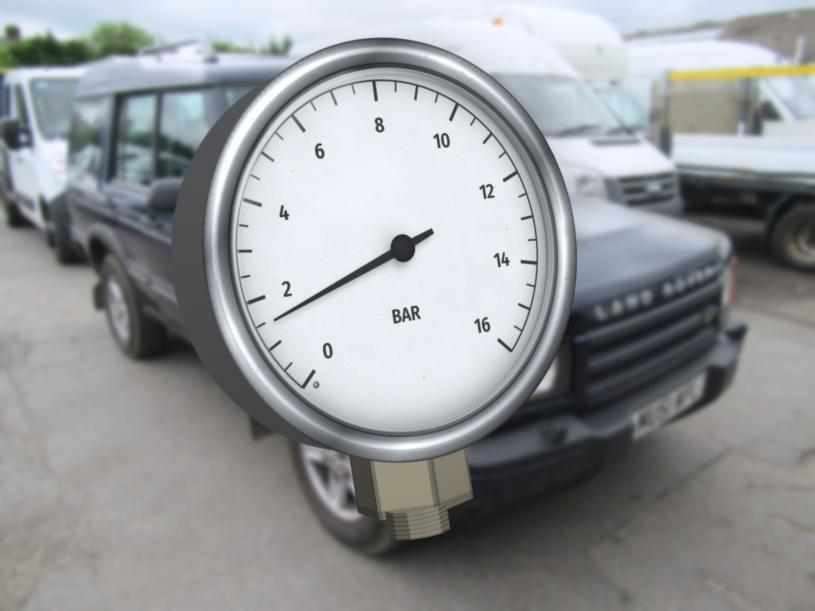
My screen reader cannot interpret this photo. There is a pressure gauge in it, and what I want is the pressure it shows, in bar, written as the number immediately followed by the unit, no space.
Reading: 1.5bar
